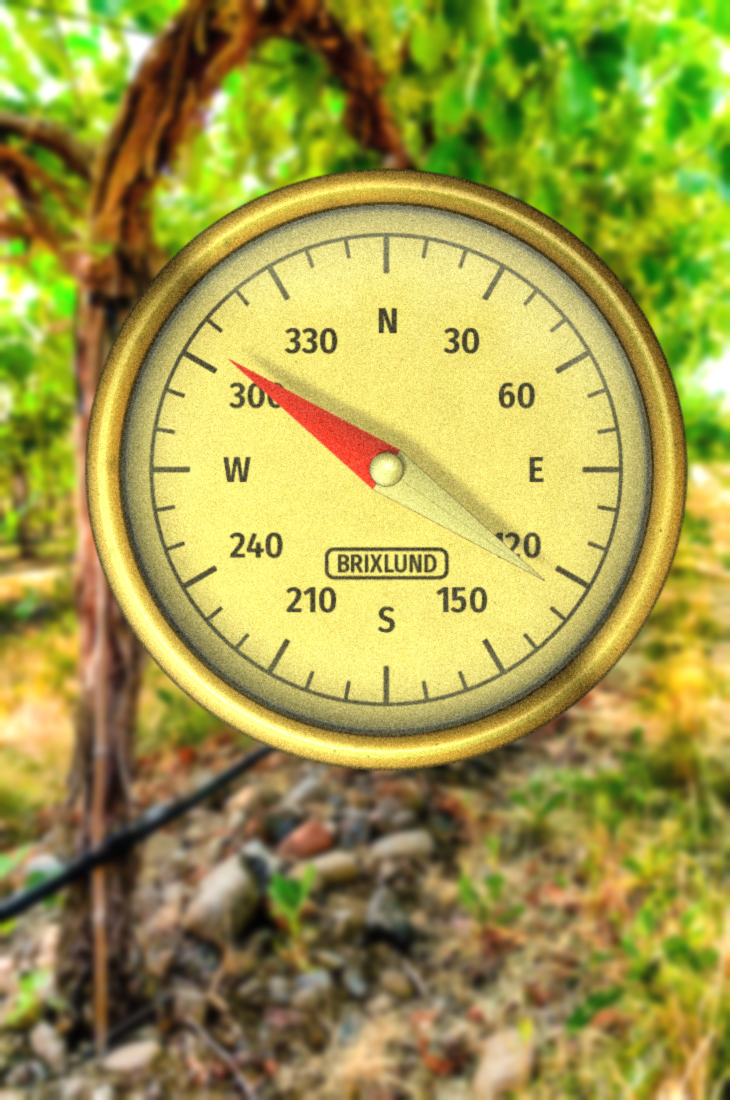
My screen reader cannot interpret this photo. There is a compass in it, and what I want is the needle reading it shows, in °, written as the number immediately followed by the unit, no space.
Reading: 305°
